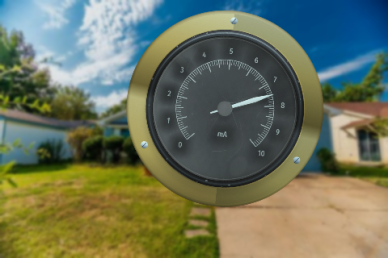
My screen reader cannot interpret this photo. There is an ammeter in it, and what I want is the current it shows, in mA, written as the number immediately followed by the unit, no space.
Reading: 7.5mA
